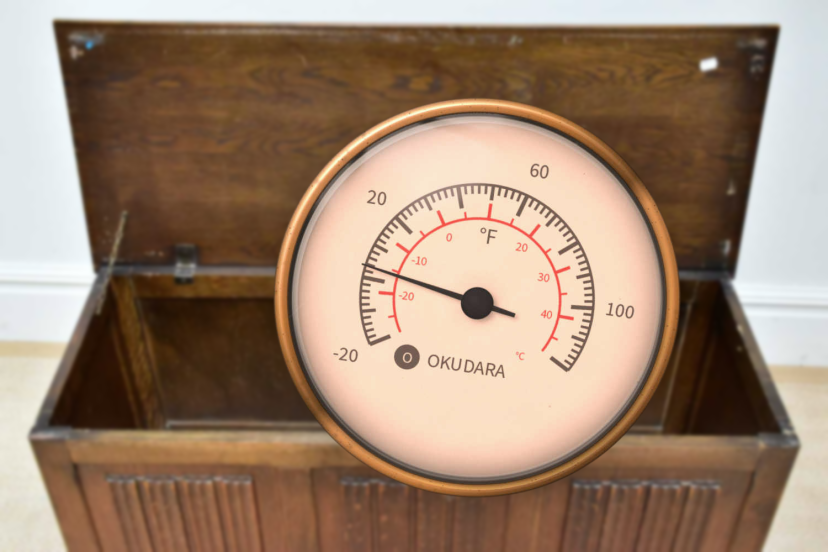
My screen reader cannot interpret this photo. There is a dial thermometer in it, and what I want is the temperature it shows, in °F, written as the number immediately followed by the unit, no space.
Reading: 4°F
